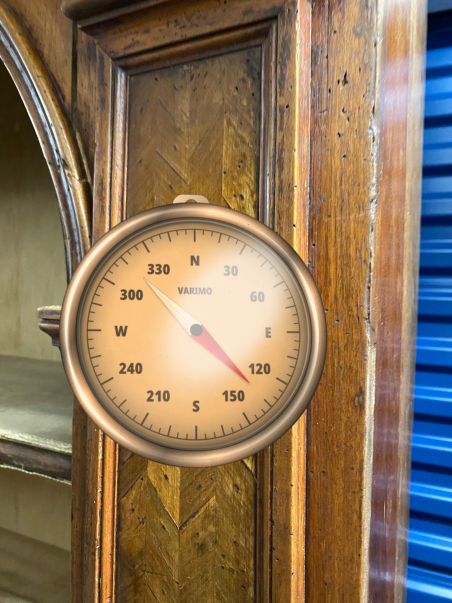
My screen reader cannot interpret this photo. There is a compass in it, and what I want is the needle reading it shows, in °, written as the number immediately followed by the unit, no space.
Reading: 135°
